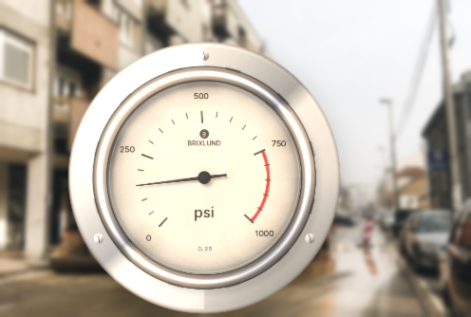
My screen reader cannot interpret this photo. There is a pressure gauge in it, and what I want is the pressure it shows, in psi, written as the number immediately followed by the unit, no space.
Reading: 150psi
